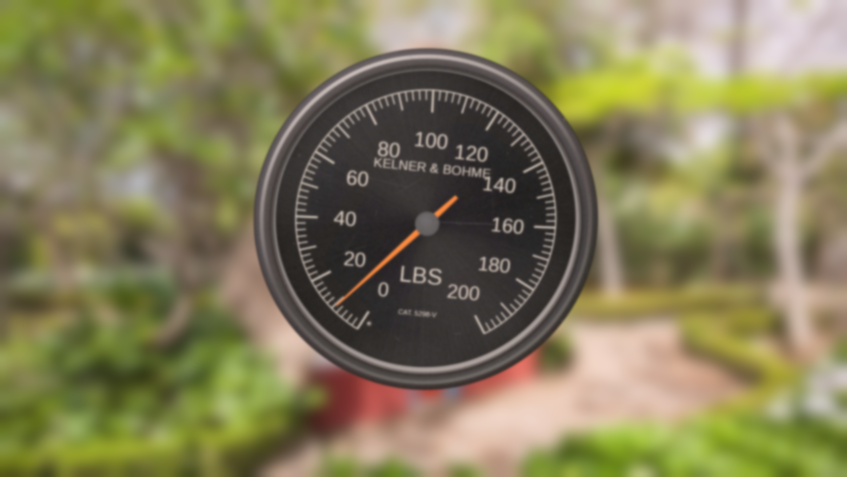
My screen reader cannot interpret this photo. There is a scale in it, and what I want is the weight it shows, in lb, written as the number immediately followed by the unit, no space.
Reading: 10lb
